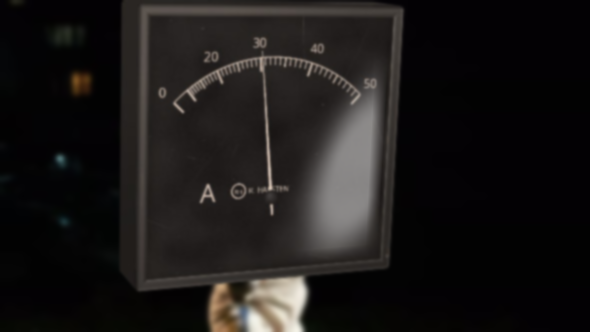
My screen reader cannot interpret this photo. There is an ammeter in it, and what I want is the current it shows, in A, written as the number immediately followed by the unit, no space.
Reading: 30A
